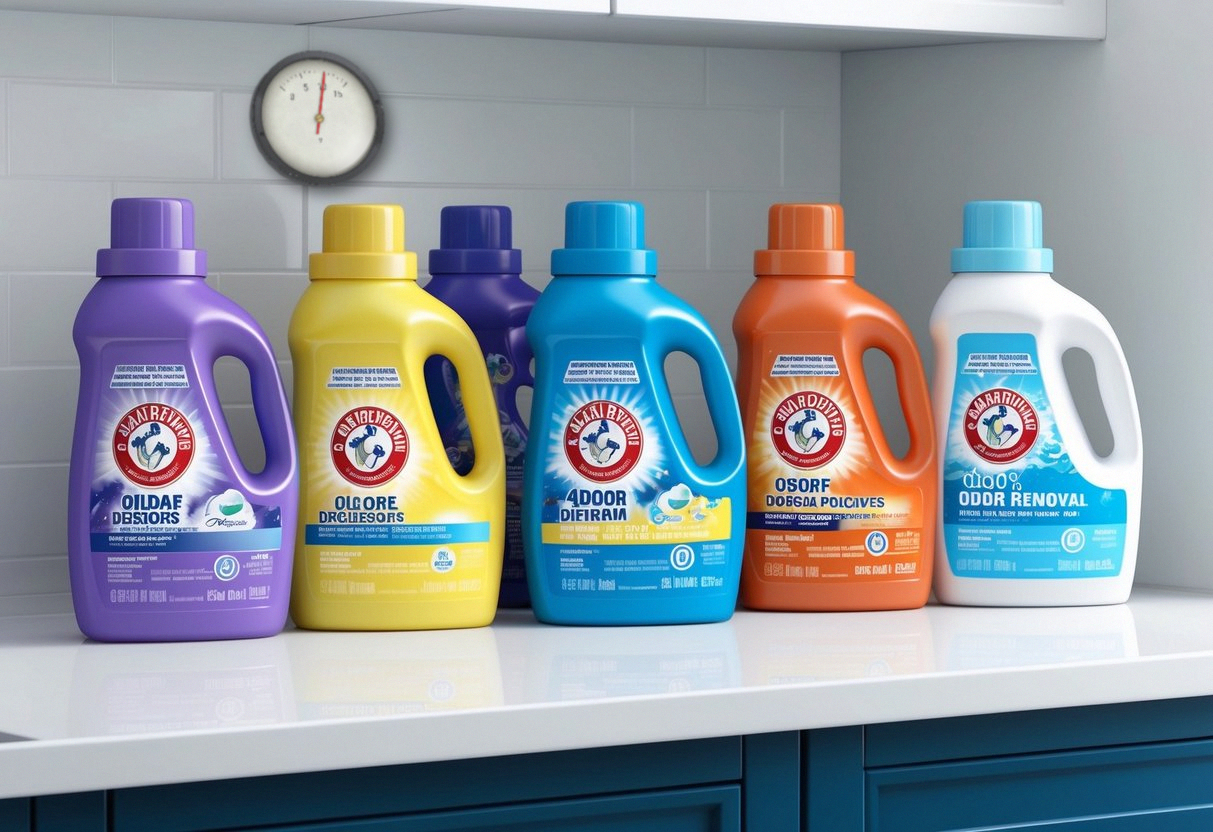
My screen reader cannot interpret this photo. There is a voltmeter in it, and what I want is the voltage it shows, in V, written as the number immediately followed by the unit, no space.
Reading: 10V
